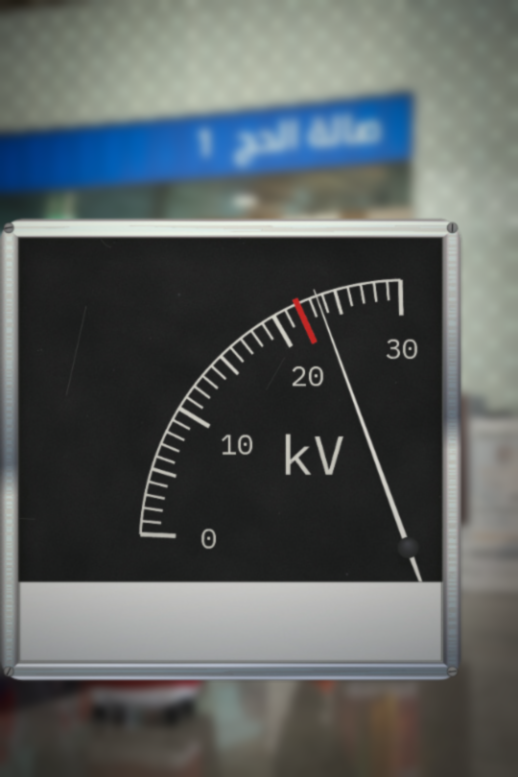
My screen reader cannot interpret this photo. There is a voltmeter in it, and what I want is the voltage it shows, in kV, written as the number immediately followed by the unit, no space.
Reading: 23.5kV
